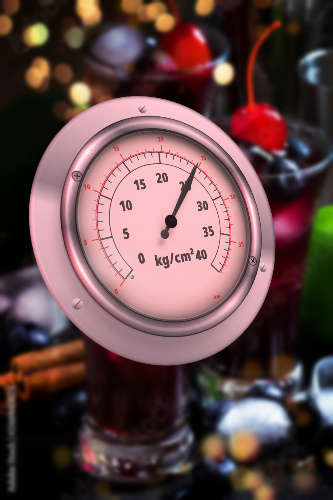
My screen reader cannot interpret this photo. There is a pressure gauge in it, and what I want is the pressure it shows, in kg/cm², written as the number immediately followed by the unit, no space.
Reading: 25kg/cm²
